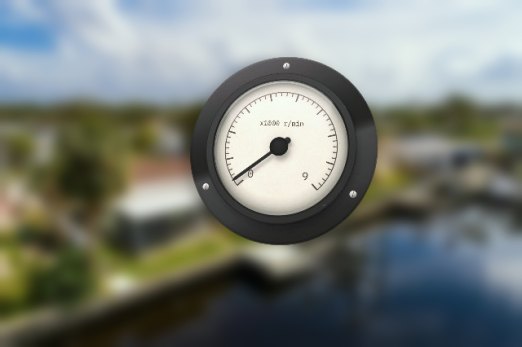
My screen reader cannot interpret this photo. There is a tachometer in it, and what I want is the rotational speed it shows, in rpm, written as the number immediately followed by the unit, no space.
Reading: 200rpm
